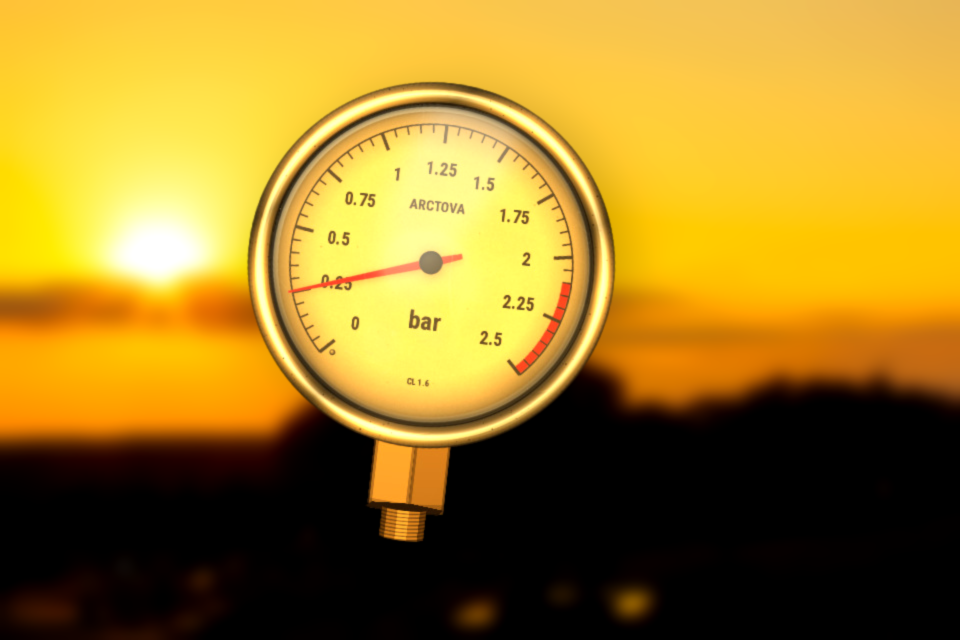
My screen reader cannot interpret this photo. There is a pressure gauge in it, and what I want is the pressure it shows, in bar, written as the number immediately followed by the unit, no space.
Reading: 0.25bar
